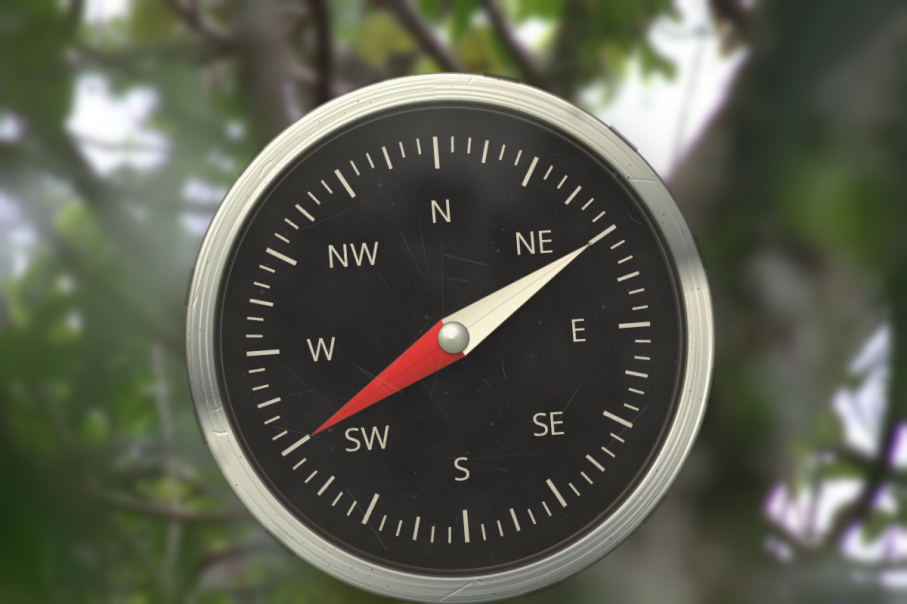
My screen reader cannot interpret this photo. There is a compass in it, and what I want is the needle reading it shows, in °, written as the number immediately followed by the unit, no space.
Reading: 240°
